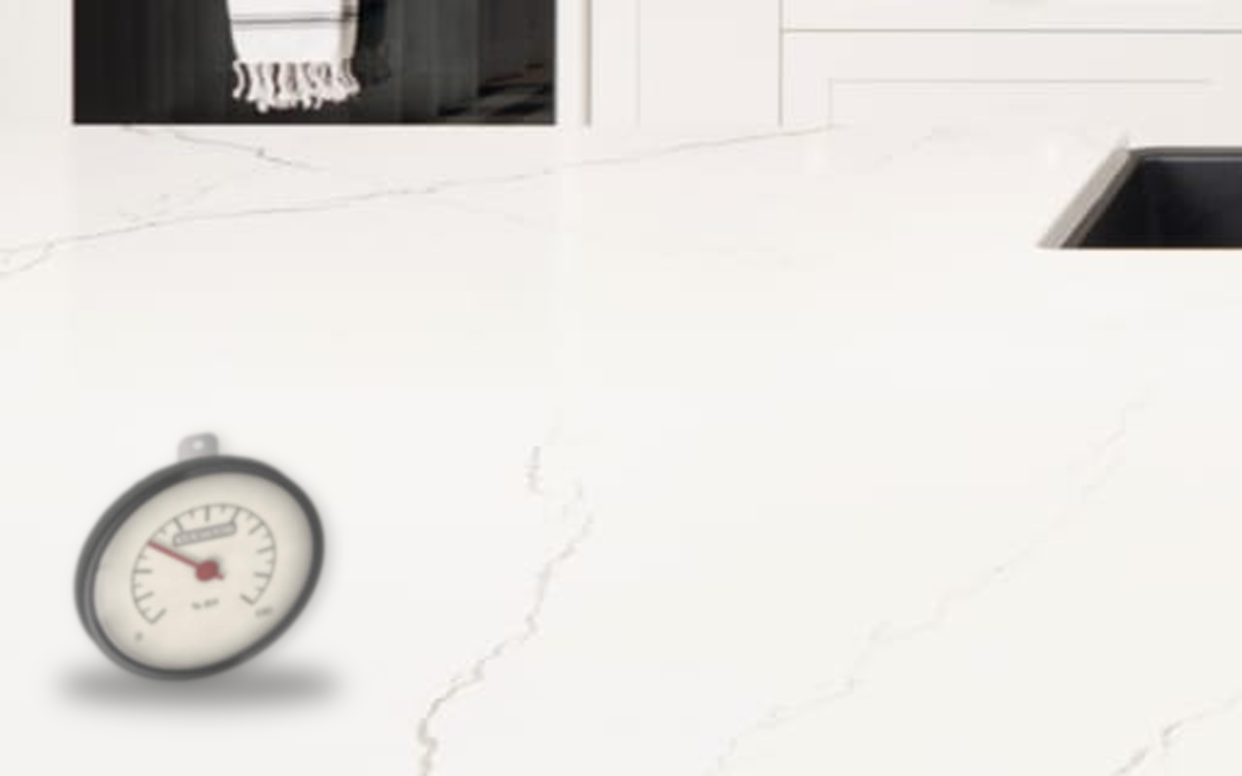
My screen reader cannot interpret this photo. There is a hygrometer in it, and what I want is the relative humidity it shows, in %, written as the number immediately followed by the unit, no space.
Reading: 30%
